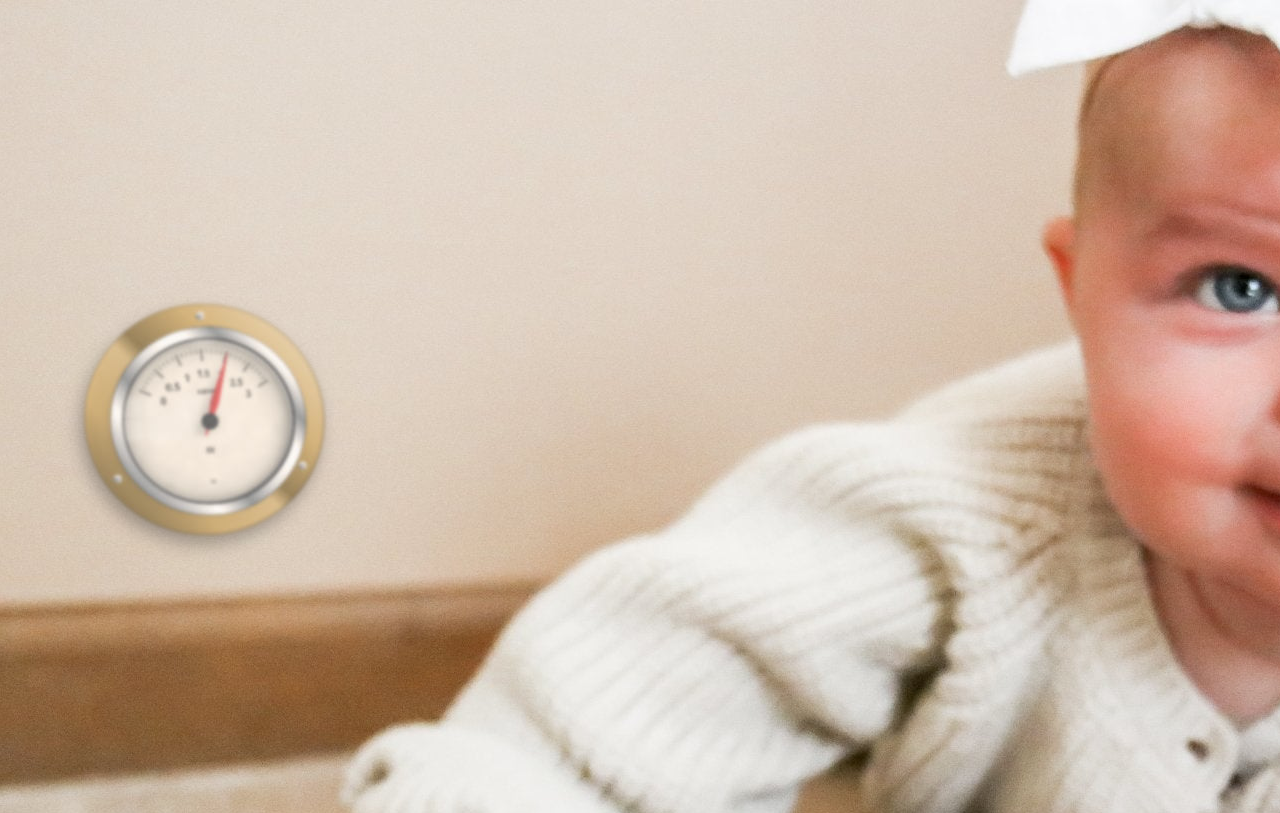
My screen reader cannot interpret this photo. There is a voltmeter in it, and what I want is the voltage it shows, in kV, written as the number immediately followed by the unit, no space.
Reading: 2kV
